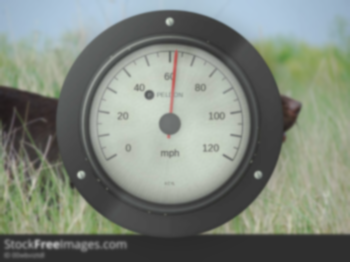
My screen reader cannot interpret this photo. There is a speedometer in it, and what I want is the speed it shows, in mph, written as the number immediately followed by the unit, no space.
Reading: 62.5mph
